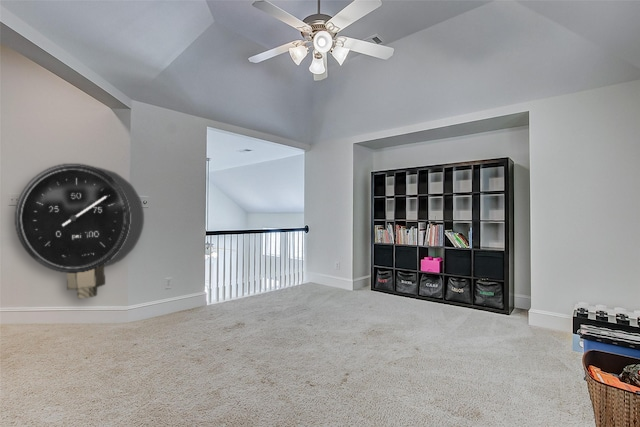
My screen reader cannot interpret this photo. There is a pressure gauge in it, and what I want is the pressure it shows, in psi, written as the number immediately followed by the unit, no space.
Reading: 70psi
